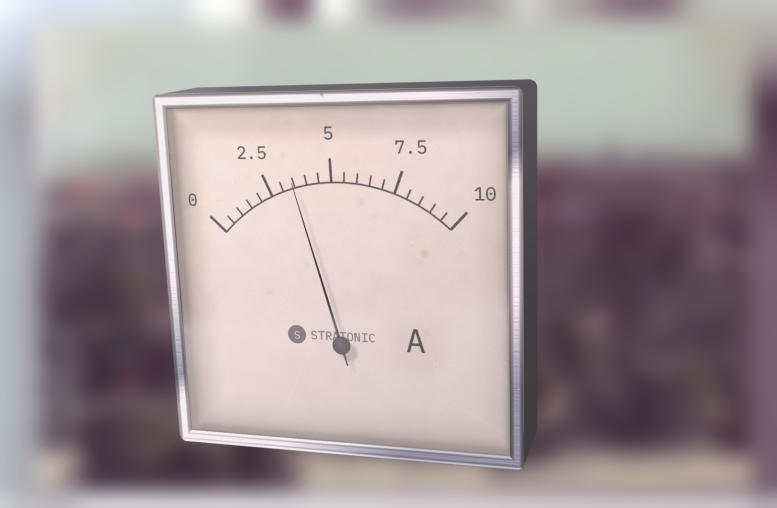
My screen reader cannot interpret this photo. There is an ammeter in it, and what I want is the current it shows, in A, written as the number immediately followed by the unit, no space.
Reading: 3.5A
